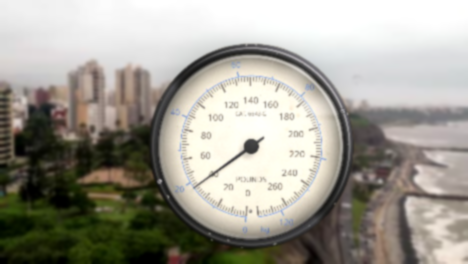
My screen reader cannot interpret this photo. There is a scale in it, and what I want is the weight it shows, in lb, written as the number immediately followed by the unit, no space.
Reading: 40lb
